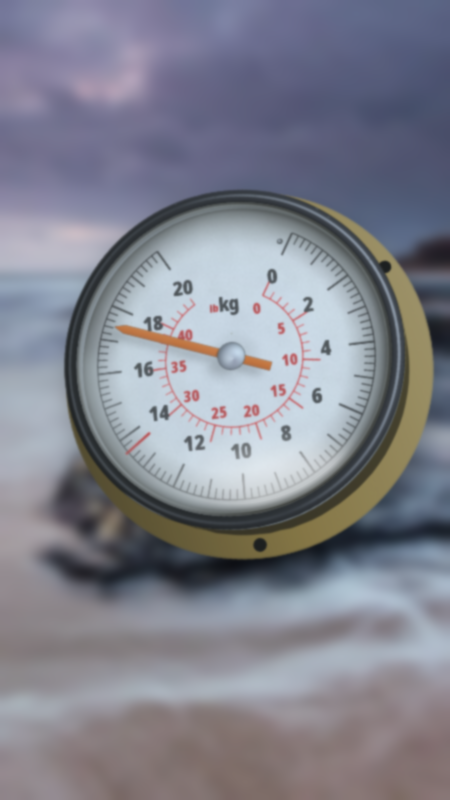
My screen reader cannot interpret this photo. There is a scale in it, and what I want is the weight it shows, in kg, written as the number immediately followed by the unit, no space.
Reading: 17.4kg
